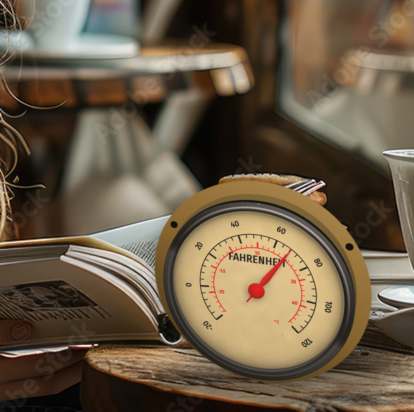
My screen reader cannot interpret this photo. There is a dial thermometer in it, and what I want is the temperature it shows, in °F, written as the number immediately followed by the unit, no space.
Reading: 68°F
